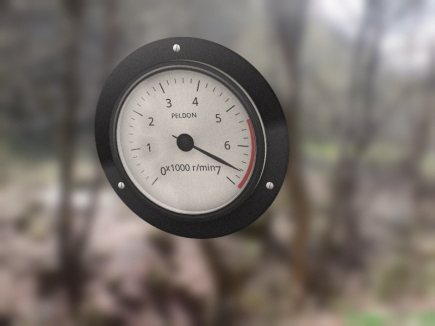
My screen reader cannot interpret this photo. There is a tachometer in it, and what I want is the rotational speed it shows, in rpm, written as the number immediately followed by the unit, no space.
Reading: 6600rpm
